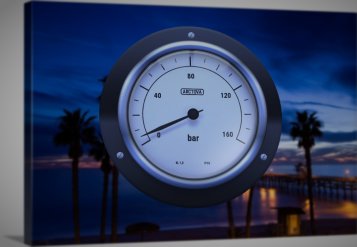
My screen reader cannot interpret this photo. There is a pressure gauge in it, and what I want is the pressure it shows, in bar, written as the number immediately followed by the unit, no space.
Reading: 5bar
